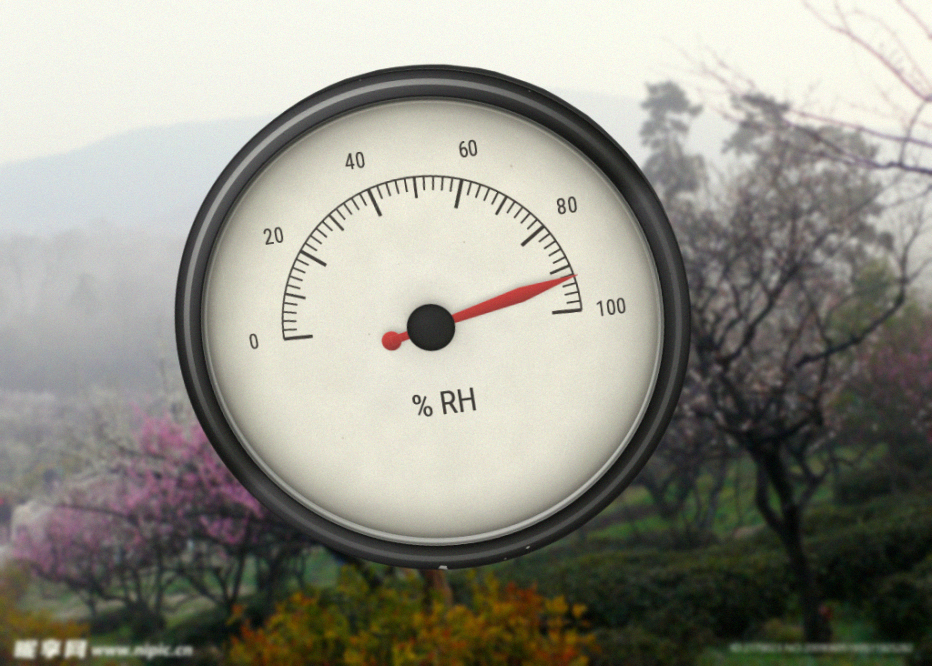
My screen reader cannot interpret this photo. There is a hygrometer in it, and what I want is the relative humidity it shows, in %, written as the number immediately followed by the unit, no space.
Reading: 92%
